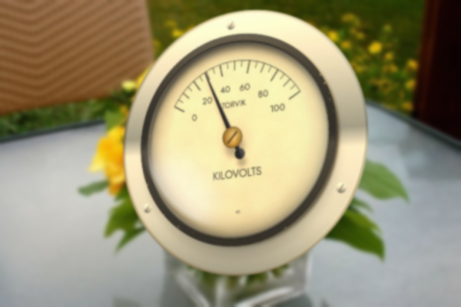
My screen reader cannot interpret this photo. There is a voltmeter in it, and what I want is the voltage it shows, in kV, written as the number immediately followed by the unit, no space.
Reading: 30kV
